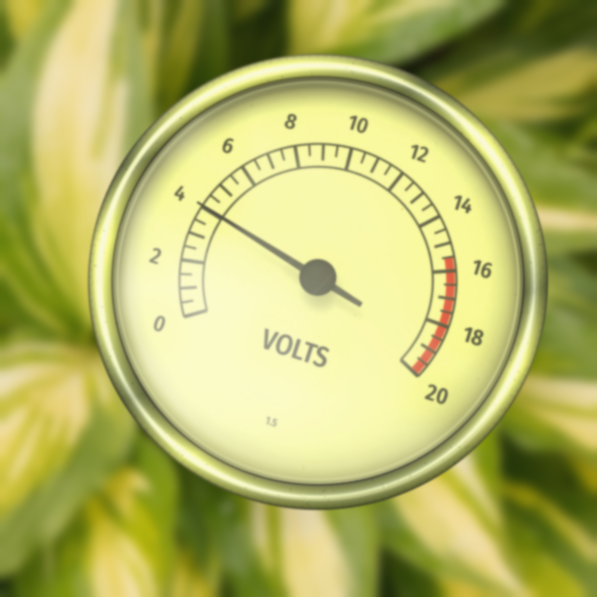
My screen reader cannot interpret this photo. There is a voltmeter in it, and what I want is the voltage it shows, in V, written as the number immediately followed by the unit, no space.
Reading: 4V
